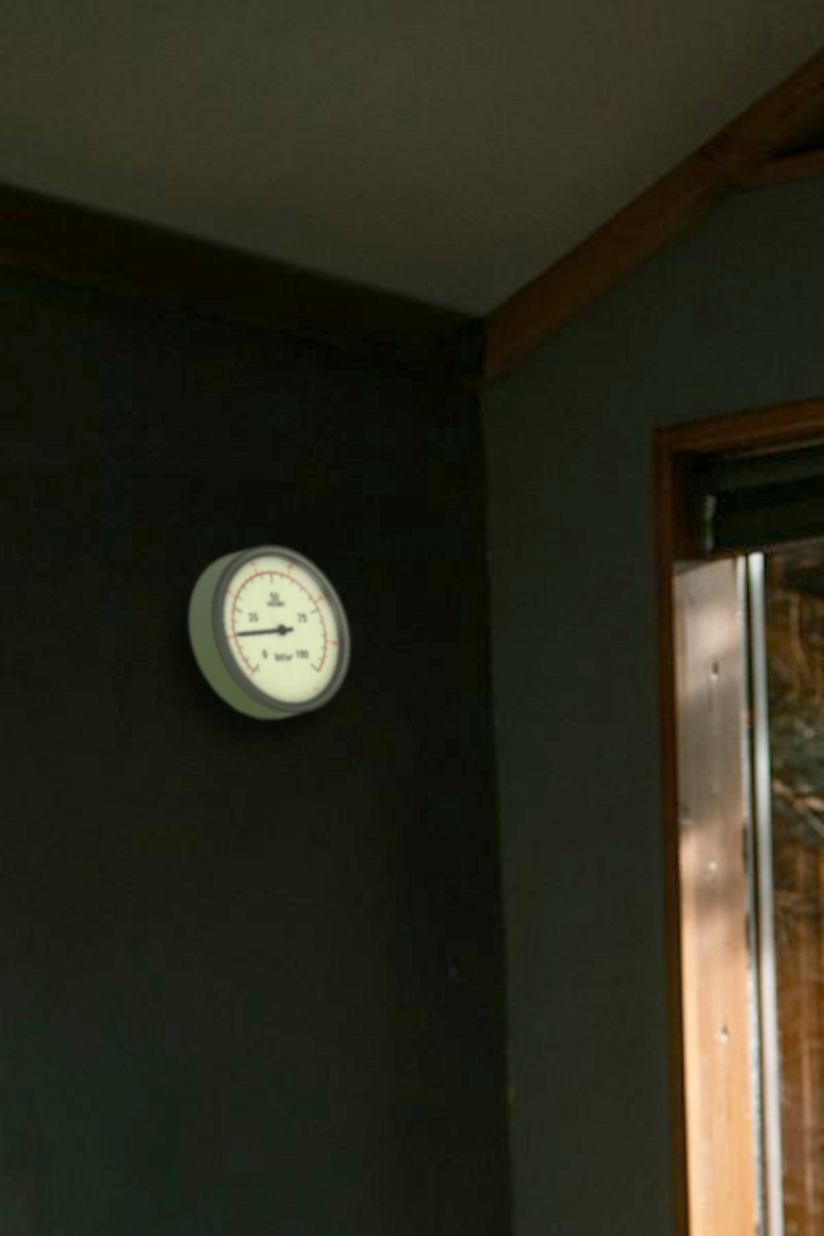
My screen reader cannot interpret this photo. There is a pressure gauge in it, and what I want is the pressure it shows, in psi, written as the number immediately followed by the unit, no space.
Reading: 15psi
